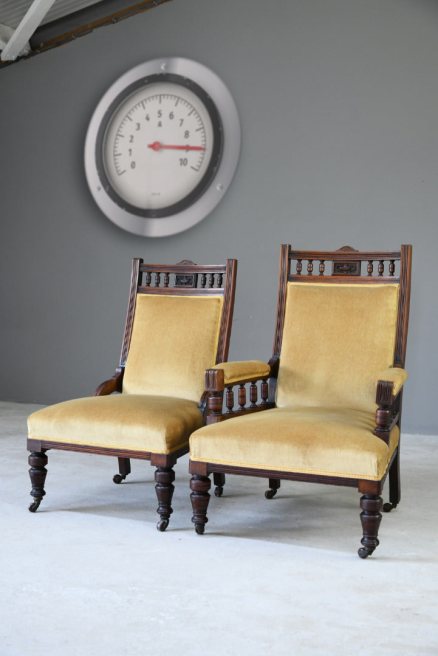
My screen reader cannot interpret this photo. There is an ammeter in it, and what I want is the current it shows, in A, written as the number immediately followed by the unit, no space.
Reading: 9A
